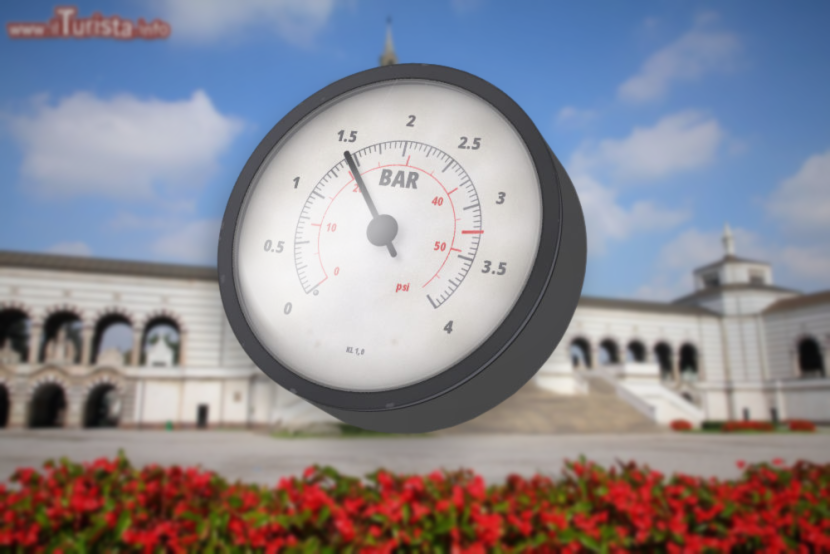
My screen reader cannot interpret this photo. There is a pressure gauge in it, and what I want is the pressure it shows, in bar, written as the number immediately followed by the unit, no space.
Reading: 1.45bar
